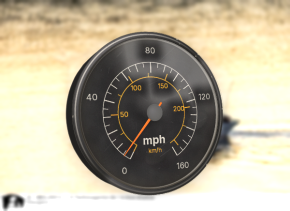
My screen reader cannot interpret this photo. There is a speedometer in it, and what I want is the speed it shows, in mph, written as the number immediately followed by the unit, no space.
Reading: 5mph
